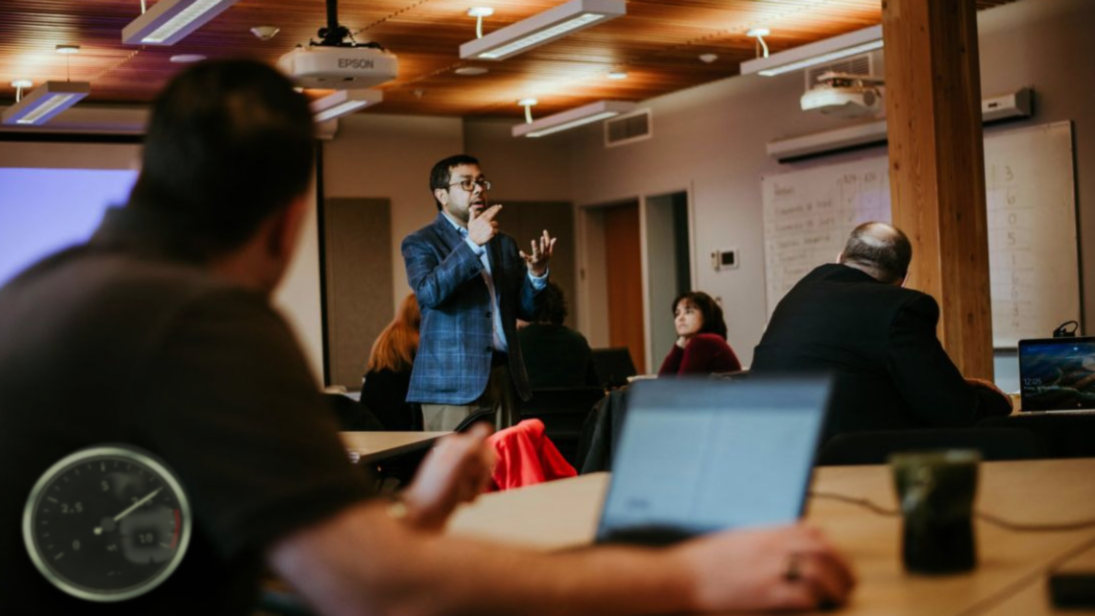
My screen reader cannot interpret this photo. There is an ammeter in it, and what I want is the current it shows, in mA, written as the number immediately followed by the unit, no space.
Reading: 7.5mA
